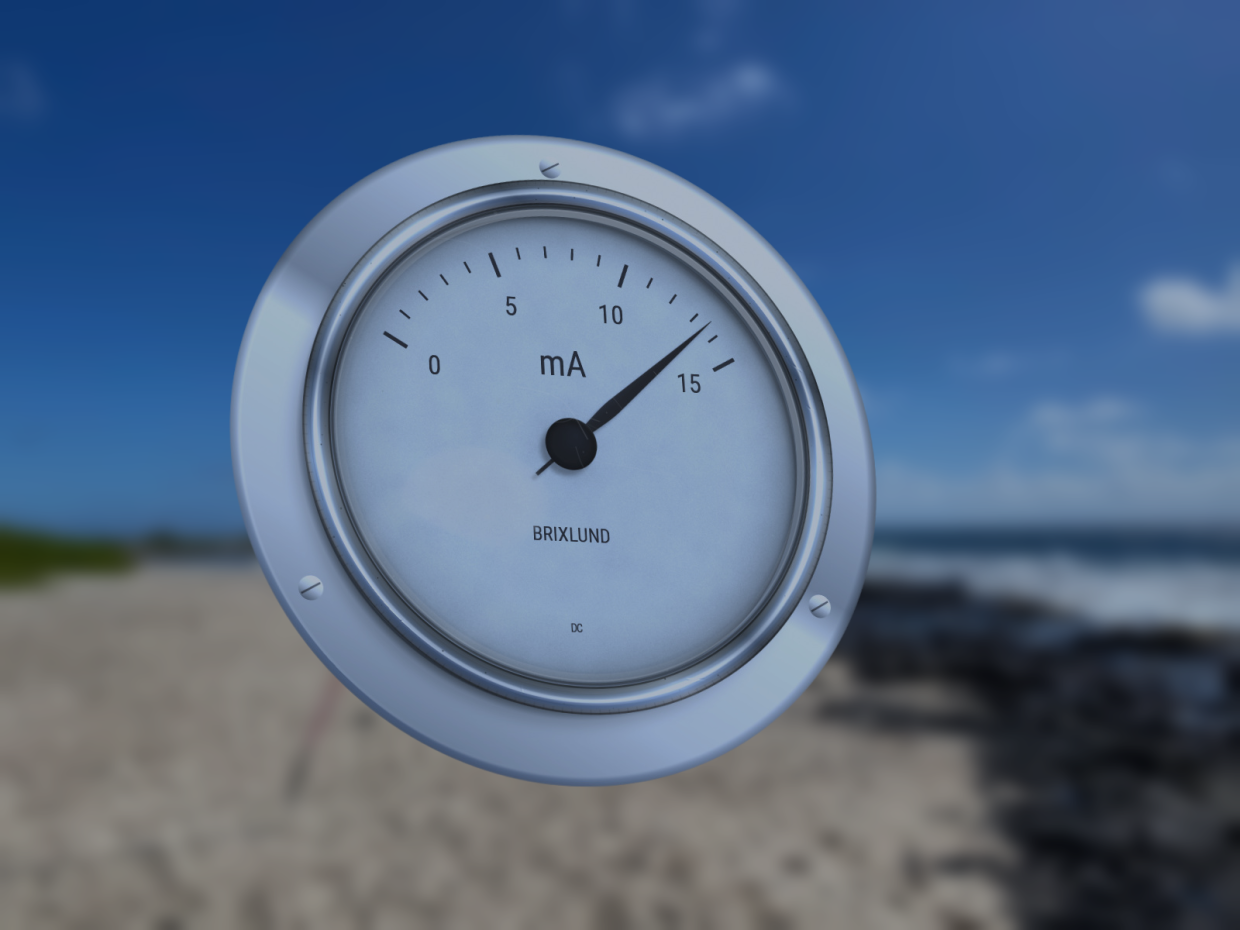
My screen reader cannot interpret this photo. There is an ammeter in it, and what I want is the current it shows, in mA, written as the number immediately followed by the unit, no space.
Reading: 13.5mA
